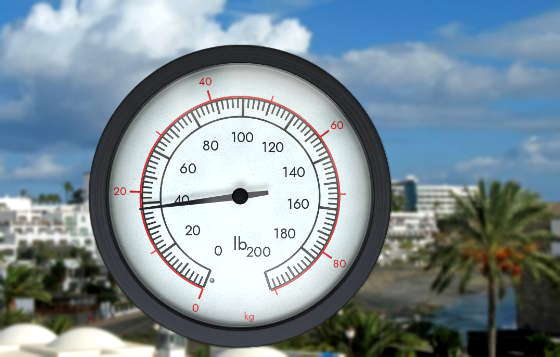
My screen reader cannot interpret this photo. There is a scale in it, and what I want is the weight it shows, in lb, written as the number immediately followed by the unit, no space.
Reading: 38lb
